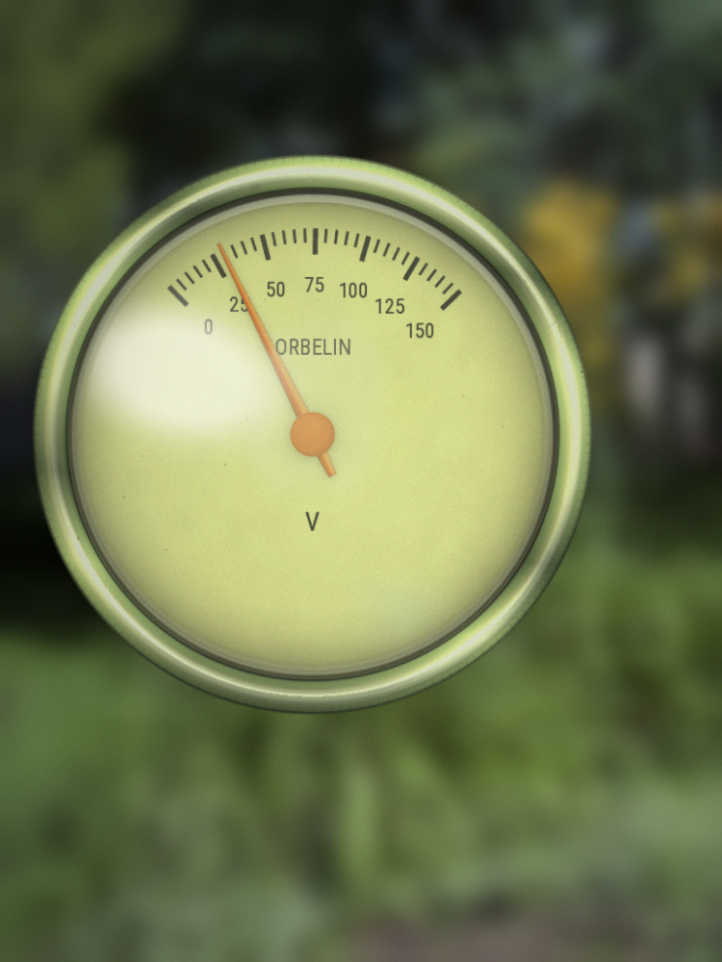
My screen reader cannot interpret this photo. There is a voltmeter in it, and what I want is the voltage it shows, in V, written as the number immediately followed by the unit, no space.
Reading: 30V
